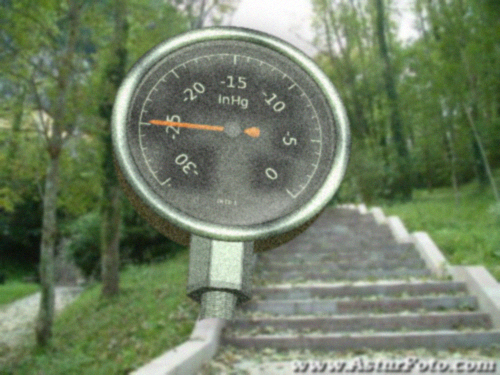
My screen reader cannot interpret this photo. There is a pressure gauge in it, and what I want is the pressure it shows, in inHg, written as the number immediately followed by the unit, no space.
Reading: -25inHg
